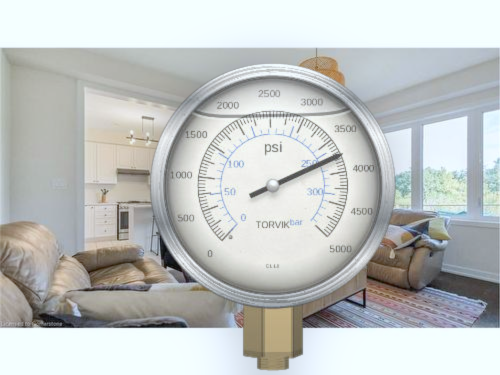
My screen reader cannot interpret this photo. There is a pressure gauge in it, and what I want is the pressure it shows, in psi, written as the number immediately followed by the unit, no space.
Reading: 3750psi
